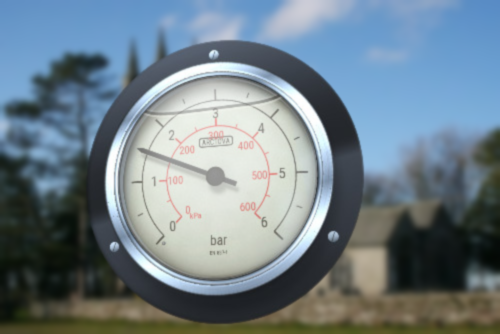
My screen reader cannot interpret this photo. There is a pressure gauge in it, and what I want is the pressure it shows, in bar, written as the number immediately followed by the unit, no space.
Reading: 1.5bar
